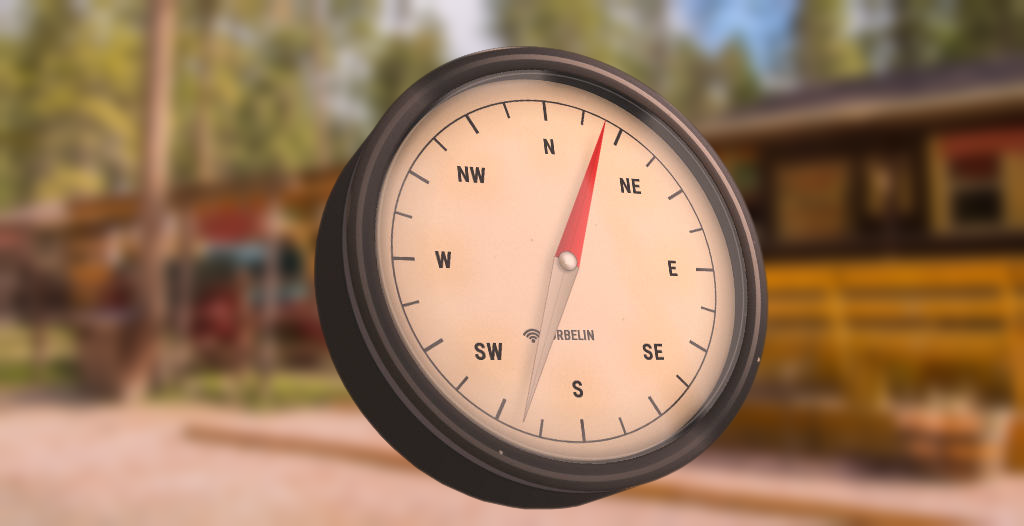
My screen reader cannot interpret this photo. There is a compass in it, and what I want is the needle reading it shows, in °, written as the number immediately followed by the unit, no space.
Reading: 22.5°
